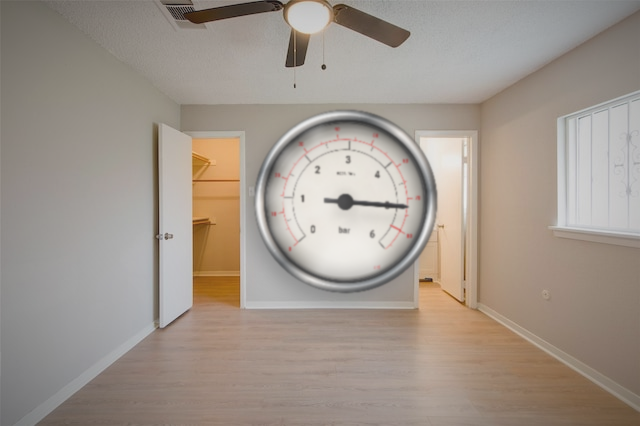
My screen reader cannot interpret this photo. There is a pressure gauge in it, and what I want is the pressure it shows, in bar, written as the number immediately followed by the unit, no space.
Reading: 5bar
